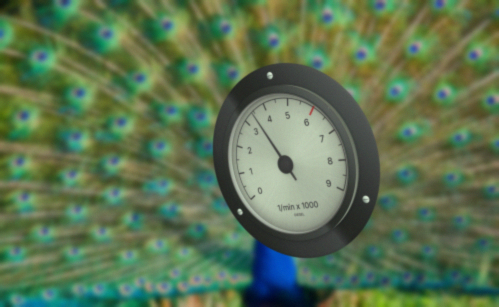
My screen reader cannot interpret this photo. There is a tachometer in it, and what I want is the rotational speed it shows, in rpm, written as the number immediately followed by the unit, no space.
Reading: 3500rpm
